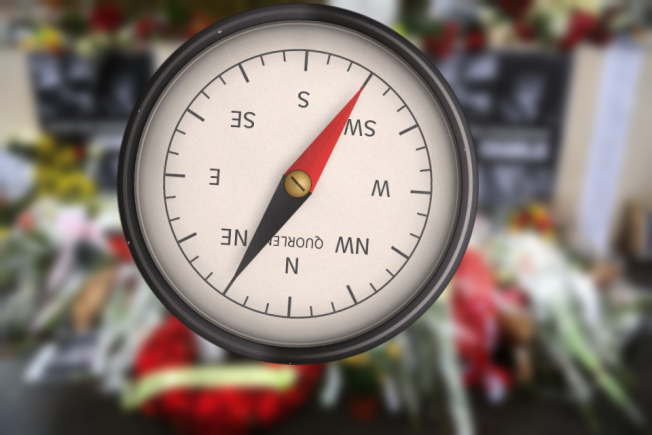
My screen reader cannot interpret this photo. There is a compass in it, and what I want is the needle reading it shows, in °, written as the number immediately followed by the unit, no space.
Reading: 210°
